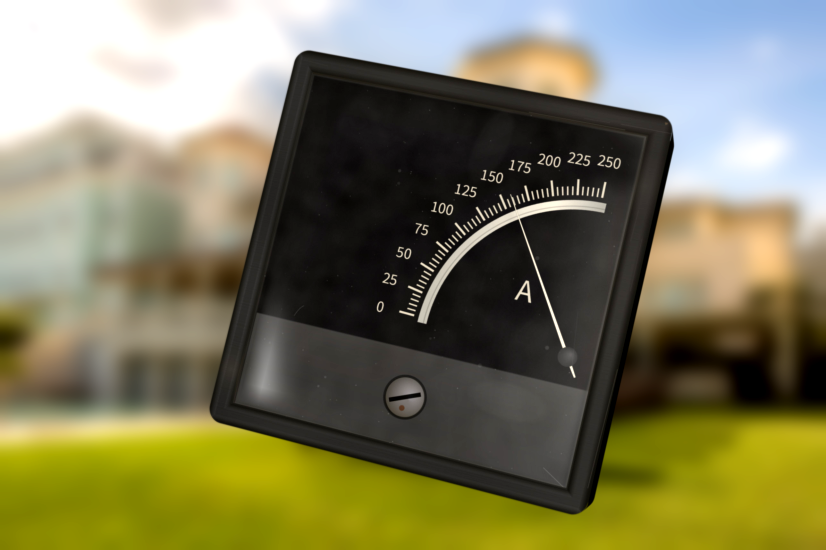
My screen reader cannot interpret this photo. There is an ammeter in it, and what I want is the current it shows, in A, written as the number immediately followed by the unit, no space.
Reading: 160A
